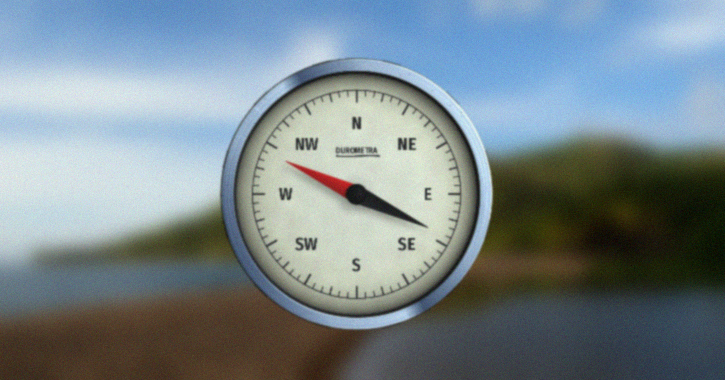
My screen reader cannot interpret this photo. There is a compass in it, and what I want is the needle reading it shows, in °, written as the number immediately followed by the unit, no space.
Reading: 295°
